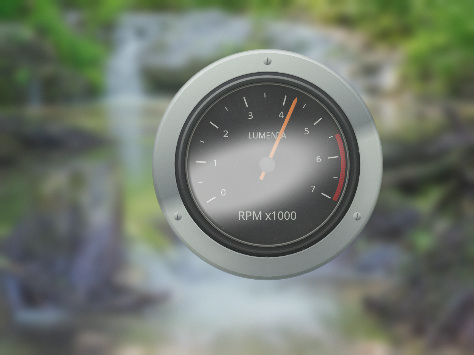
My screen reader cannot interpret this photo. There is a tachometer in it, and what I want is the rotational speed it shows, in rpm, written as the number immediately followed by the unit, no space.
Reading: 4250rpm
